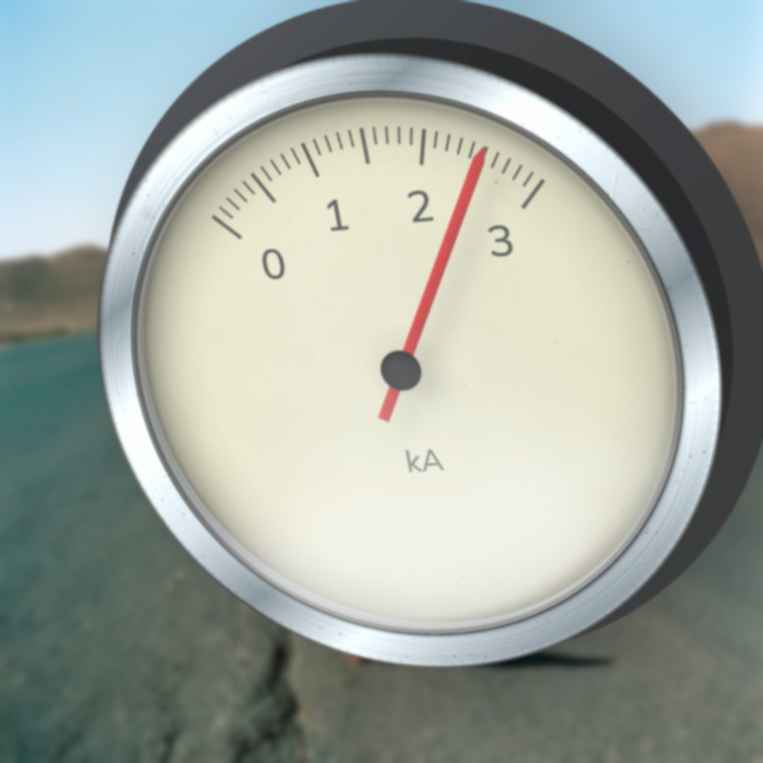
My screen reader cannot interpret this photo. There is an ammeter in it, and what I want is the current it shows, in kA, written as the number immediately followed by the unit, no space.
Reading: 2.5kA
